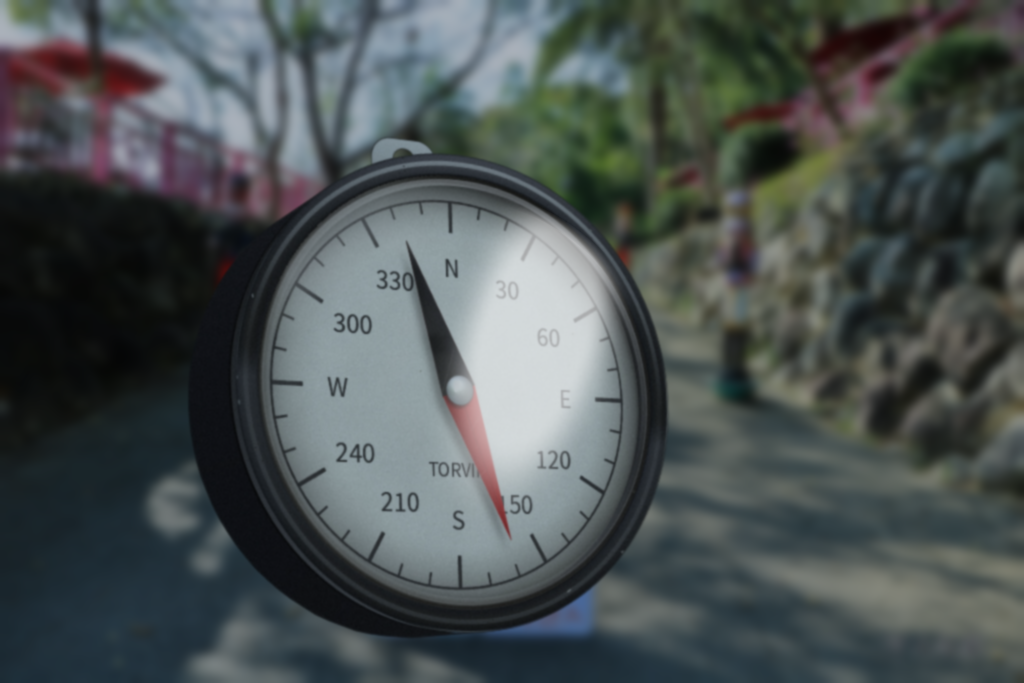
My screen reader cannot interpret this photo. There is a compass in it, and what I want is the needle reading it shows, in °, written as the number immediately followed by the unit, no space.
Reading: 160°
